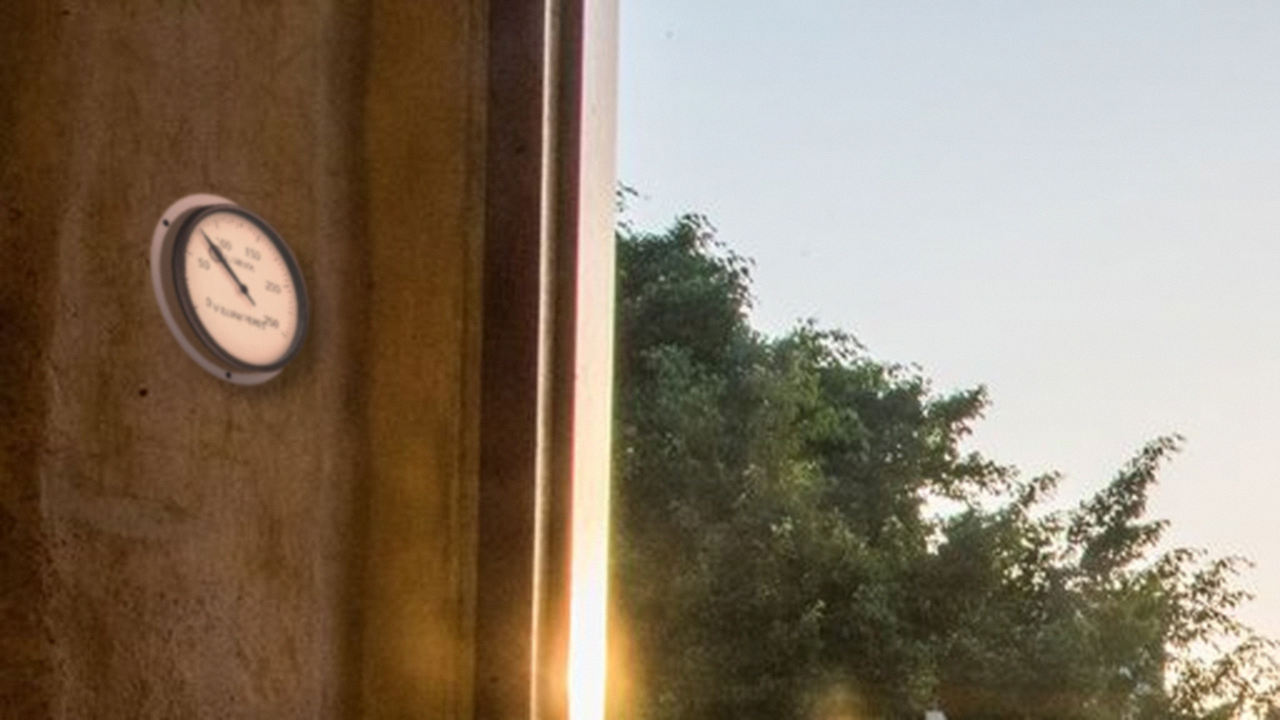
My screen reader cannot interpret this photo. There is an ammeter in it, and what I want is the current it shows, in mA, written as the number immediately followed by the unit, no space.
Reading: 75mA
